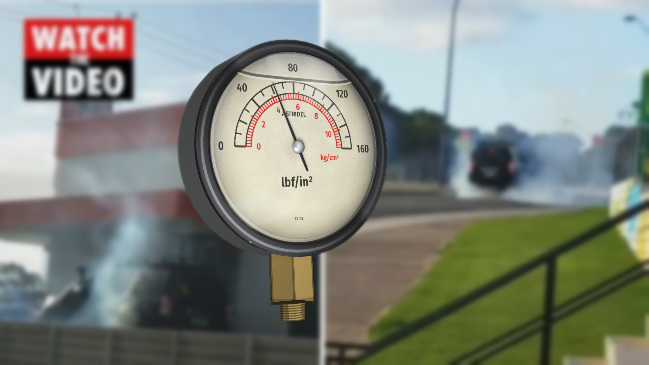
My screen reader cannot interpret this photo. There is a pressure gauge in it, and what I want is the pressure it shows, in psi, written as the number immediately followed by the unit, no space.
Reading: 60psi
